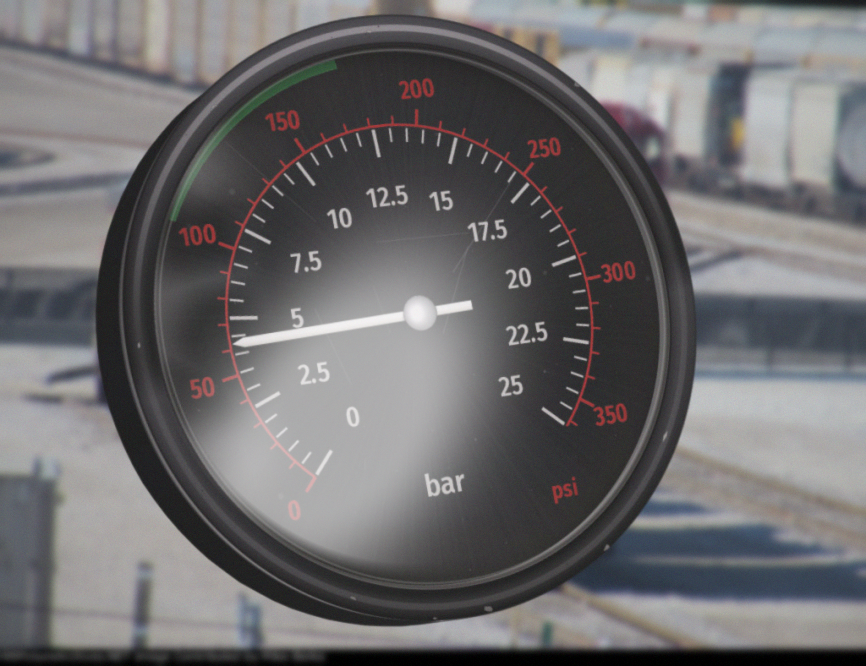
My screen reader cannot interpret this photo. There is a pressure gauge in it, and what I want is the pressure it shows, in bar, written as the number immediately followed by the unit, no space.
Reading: 4.25bar
